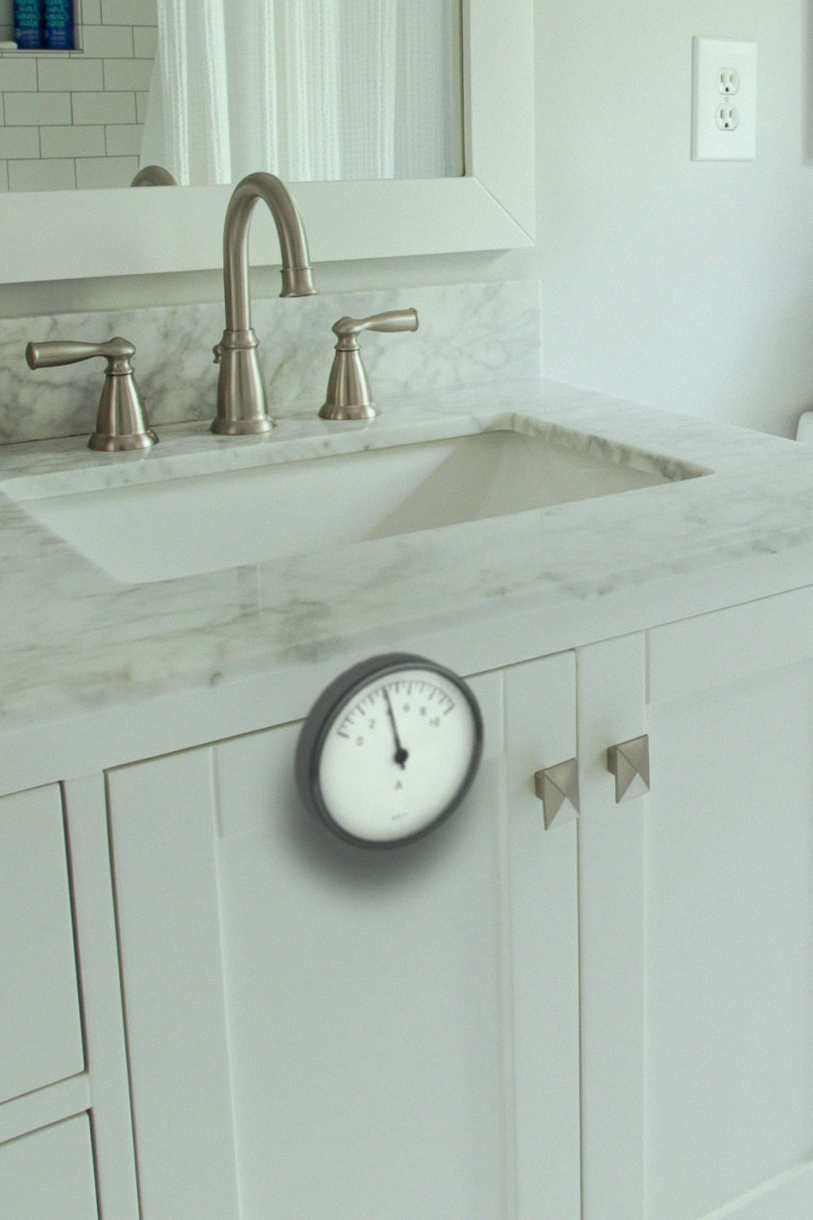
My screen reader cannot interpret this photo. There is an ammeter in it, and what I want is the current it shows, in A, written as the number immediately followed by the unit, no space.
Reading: 4A
